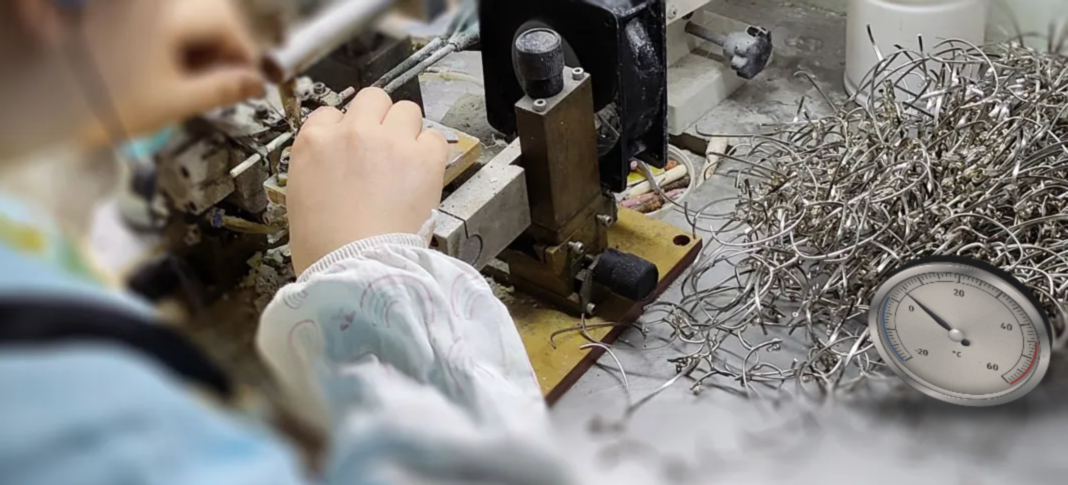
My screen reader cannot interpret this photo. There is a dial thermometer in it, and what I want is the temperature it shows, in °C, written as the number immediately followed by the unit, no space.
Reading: 5°C
